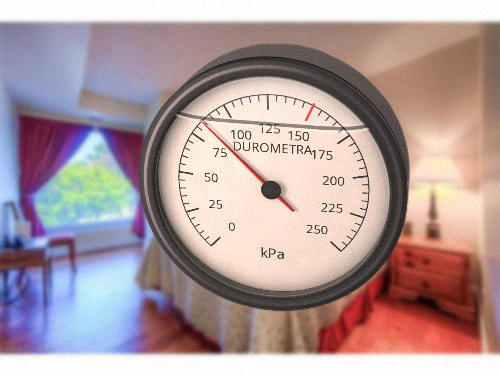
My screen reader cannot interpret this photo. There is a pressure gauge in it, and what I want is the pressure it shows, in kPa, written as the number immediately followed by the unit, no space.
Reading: 85kPa
